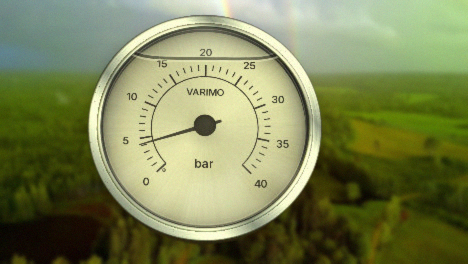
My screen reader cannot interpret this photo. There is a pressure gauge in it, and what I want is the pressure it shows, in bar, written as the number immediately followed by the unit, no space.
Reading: 4bar
